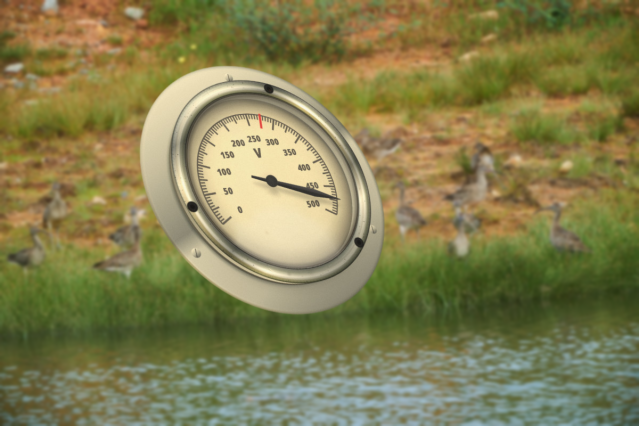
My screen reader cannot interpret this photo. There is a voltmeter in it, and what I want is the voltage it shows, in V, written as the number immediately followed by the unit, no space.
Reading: 475V
